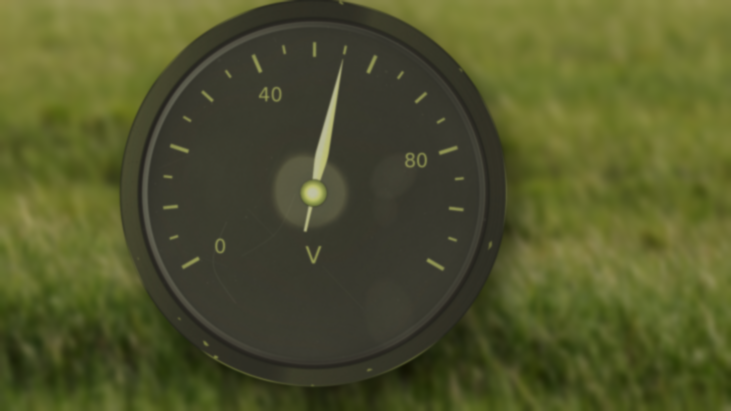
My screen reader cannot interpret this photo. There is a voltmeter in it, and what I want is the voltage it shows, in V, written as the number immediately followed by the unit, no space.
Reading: 55V
